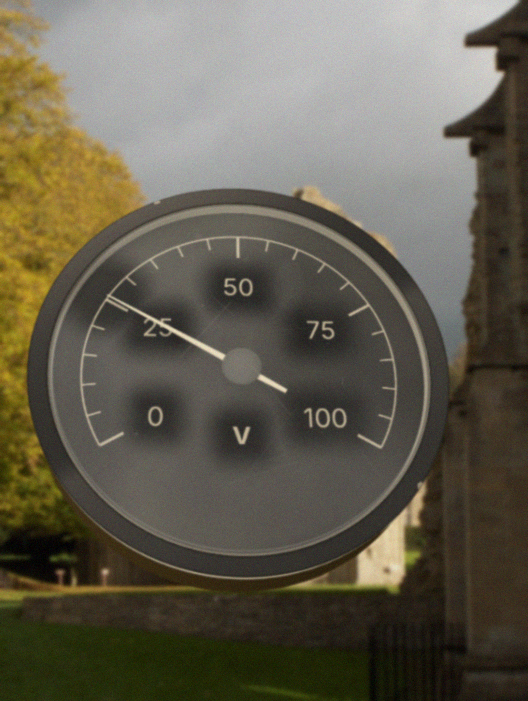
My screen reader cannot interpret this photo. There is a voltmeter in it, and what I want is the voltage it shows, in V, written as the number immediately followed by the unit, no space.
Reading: 25V
